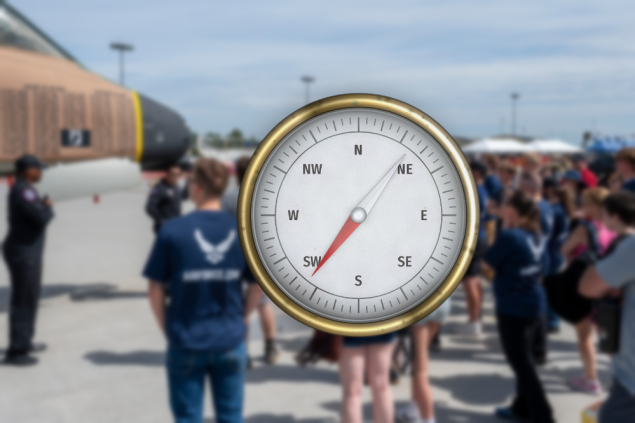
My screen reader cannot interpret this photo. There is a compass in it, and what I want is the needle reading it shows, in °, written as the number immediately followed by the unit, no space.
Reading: 217.5°
